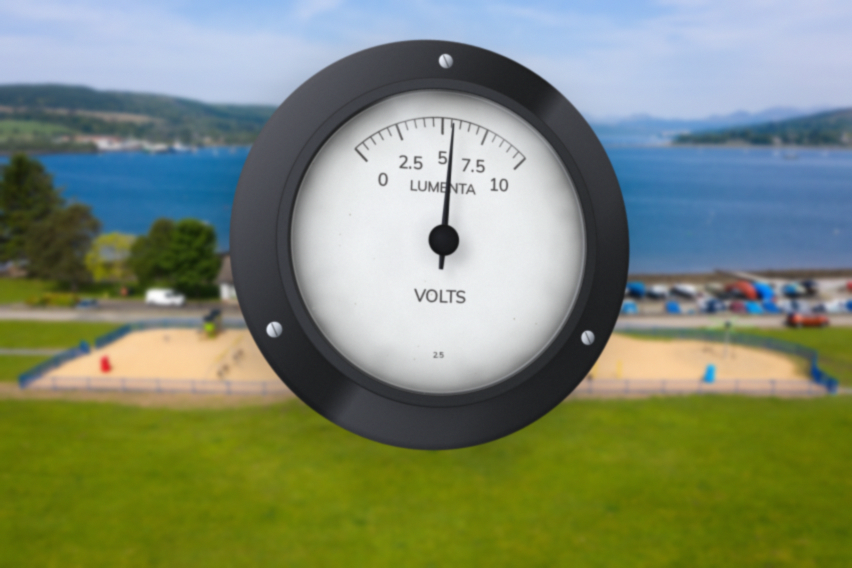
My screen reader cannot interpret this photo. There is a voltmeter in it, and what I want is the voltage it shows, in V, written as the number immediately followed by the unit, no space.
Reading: 5.5V
